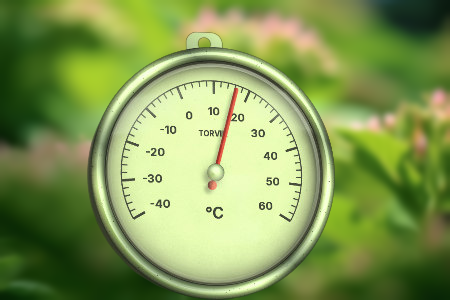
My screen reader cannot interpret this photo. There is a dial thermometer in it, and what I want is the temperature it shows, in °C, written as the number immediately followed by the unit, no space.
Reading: 16°C
